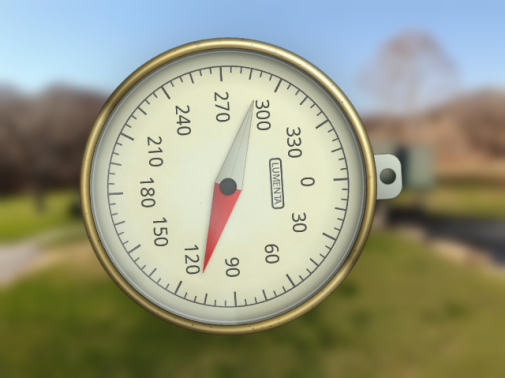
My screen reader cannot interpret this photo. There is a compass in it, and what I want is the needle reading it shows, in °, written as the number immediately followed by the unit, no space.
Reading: 110°
